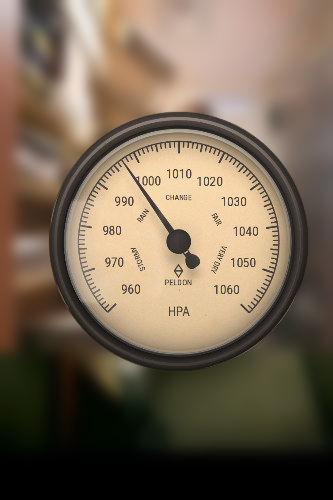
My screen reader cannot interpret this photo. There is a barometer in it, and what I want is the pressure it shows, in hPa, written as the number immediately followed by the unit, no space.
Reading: 997hPa
